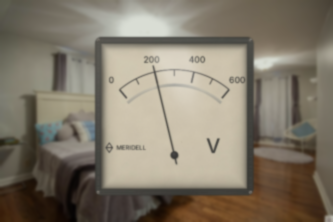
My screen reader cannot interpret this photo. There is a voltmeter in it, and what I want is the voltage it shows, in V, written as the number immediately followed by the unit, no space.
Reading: 200V
